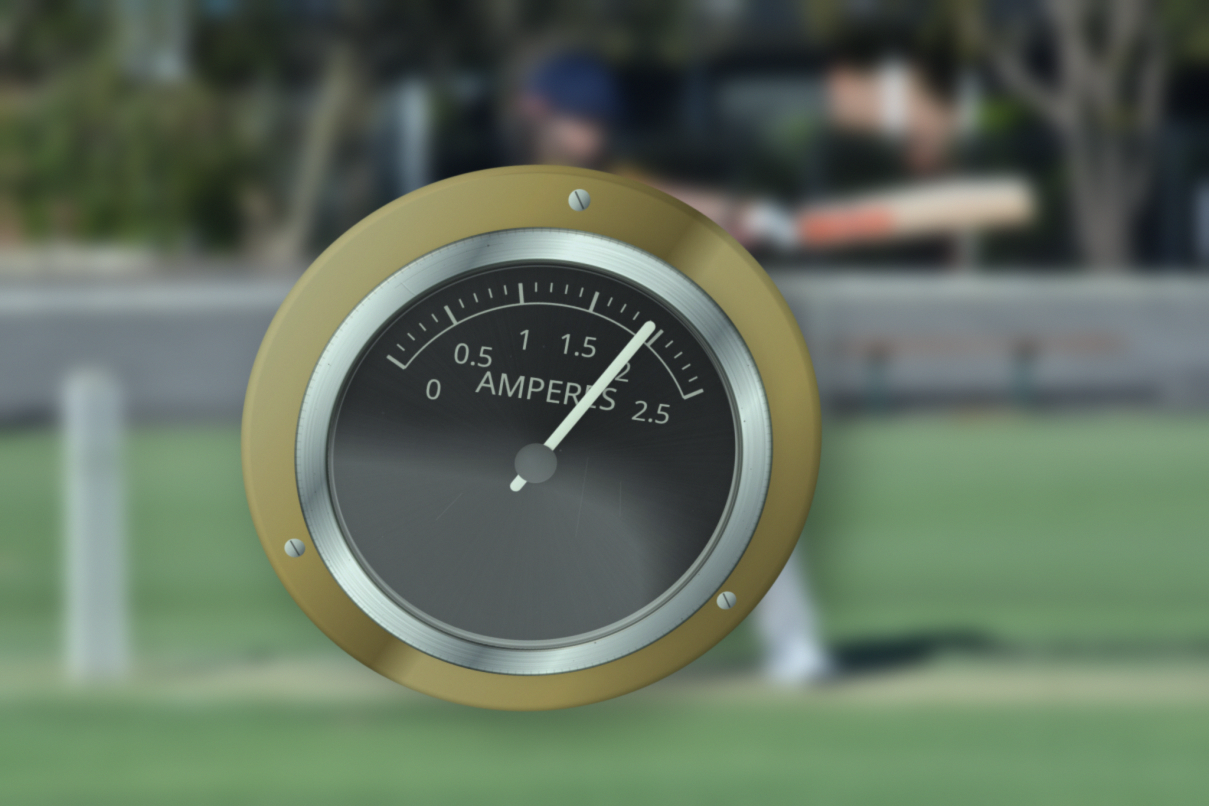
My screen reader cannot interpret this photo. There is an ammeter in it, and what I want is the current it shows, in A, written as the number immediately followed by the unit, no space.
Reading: 1.9A
